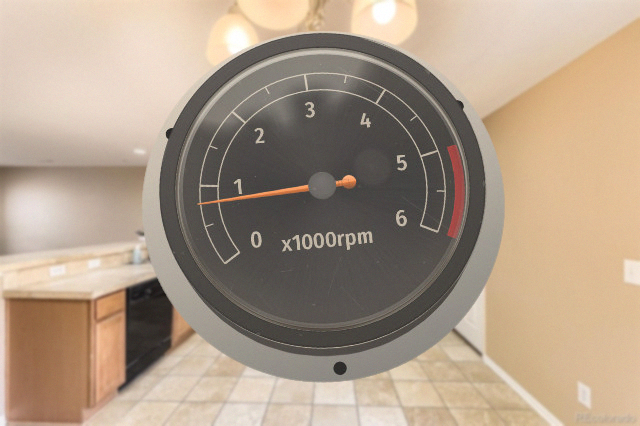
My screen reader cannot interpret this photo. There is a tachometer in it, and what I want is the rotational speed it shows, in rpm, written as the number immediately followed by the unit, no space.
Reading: 750rpm
